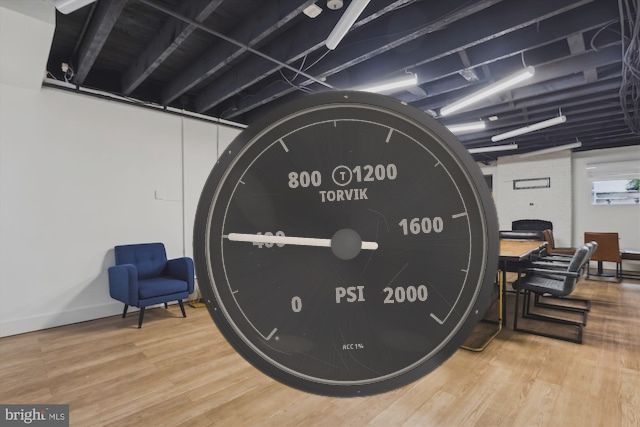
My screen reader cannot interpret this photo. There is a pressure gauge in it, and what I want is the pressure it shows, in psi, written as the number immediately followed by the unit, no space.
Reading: 400psi
